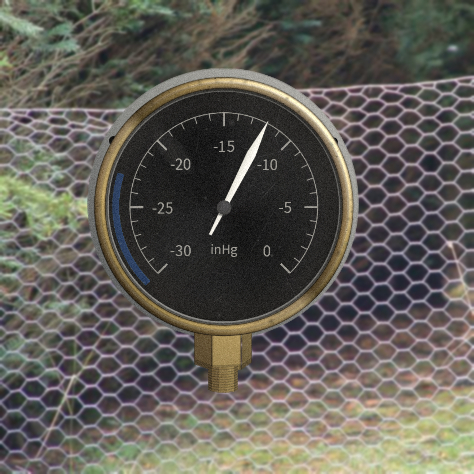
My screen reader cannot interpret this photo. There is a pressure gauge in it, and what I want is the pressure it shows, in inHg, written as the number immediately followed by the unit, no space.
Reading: -12inHg
